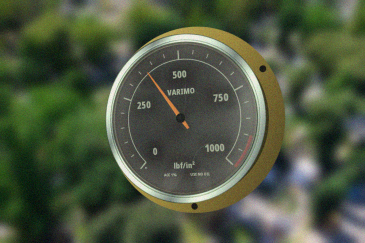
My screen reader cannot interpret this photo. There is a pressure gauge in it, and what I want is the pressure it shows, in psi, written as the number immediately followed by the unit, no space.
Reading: 375psi
